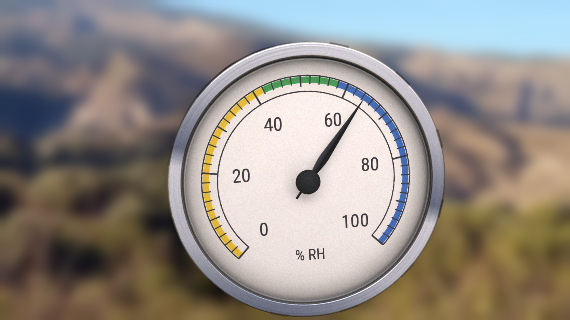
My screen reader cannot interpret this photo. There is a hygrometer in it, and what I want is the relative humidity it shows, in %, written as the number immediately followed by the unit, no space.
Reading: 64%
